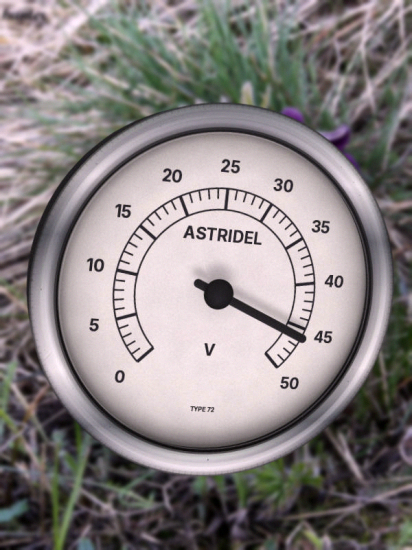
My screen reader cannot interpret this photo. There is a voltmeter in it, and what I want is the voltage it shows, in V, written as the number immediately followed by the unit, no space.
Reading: 46V
